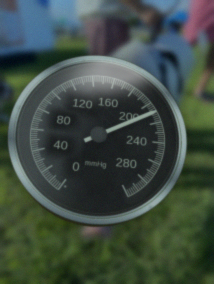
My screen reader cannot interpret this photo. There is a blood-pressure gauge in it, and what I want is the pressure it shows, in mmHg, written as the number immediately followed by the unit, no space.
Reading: 210mmHg
